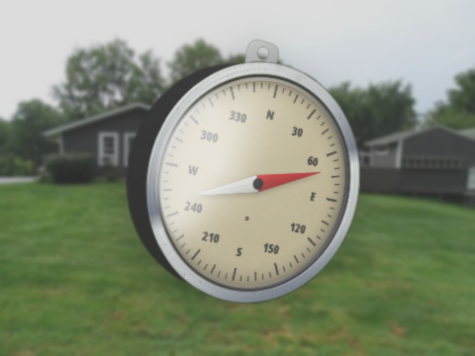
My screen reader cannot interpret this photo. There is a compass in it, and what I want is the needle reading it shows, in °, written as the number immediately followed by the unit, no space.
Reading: 70°
